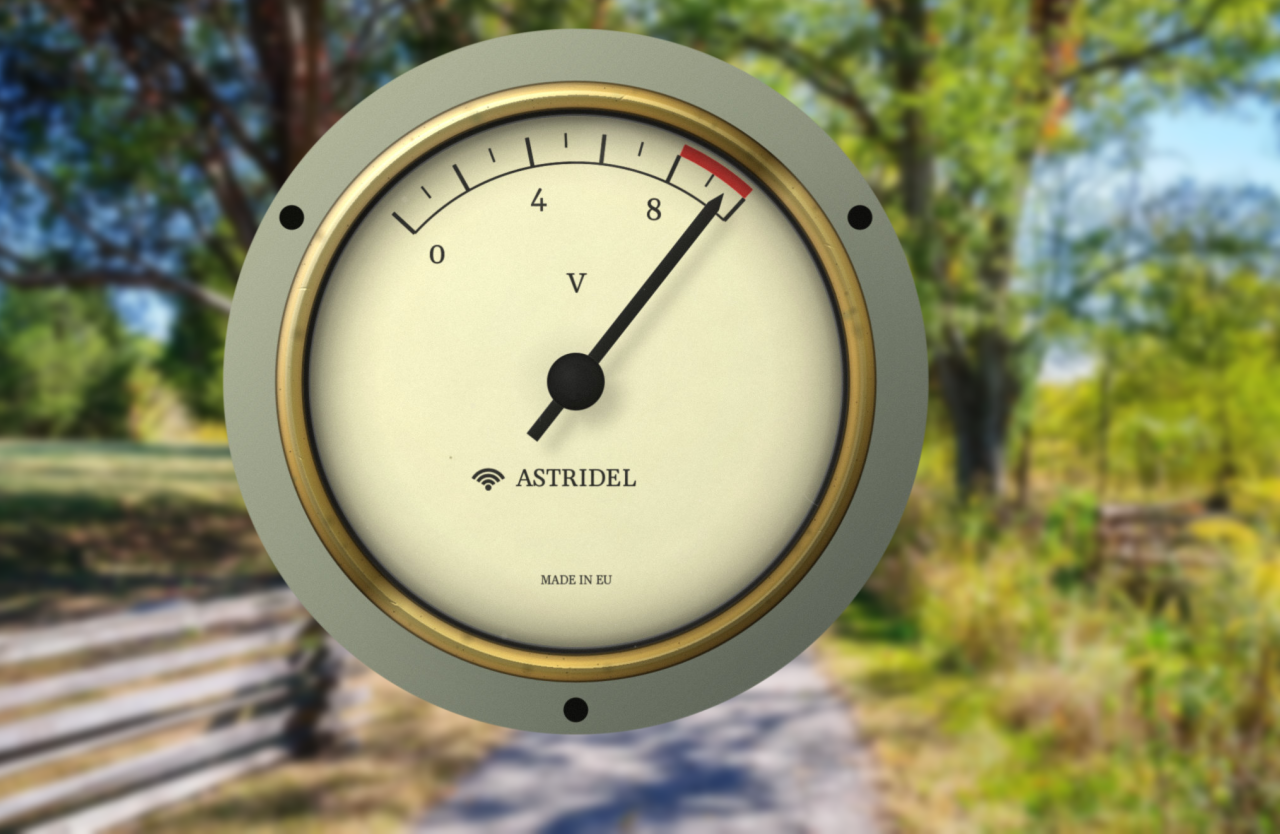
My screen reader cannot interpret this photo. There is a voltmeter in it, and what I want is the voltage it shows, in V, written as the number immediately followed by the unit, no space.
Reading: 9.5V
